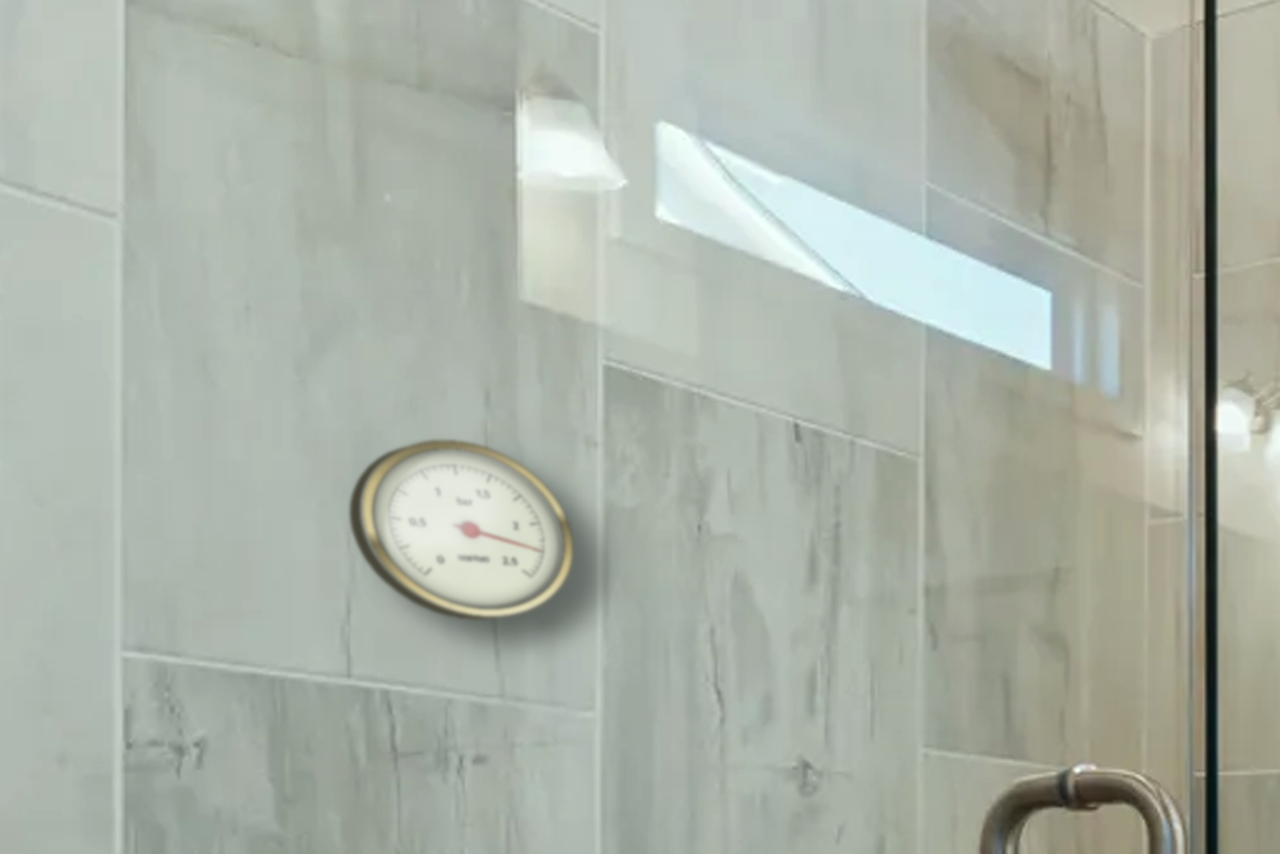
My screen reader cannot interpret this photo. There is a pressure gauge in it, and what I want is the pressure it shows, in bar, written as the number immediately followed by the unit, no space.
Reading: 2.25bar
